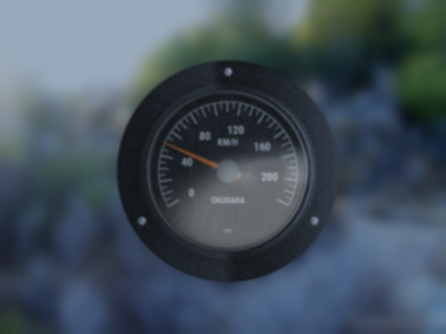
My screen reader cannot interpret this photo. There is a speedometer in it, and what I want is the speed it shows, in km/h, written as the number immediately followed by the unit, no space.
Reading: 50km/h
